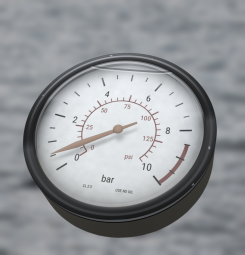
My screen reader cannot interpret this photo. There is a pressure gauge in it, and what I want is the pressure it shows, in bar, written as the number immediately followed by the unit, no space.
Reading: 0.5bar
